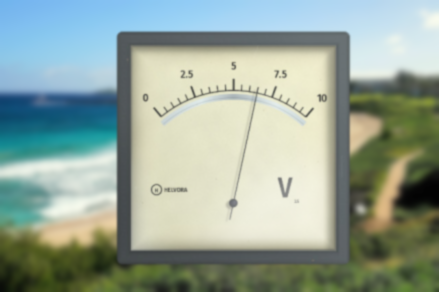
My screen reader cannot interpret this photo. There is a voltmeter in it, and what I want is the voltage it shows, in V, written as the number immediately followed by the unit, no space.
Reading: 6.5V
